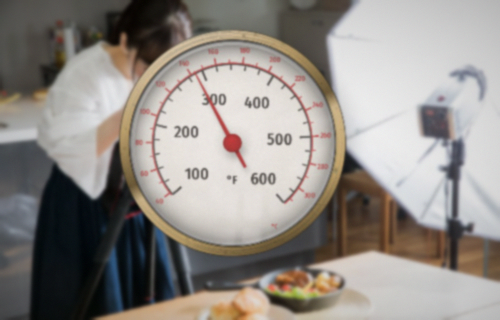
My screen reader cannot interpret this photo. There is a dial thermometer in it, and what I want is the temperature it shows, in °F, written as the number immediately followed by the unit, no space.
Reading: 290°F
